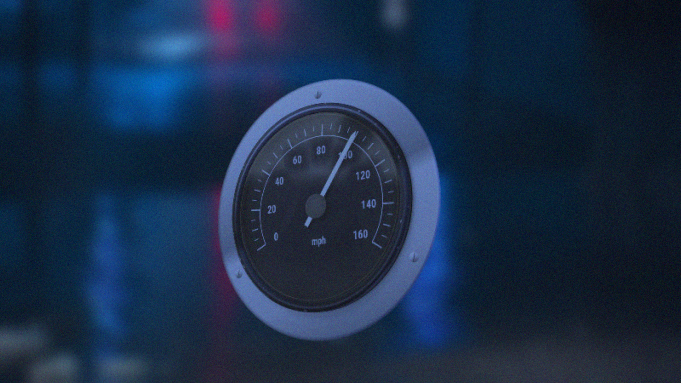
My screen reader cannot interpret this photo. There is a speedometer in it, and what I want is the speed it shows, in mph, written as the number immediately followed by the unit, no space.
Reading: 100mph
